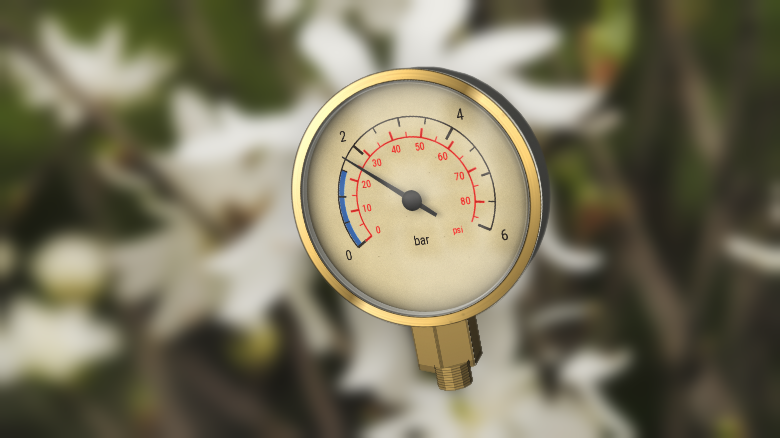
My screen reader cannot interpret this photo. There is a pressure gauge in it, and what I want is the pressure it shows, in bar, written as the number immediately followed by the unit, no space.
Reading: 1.75bar
